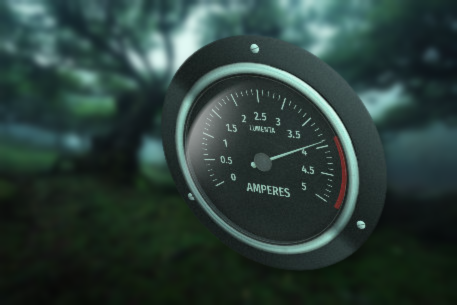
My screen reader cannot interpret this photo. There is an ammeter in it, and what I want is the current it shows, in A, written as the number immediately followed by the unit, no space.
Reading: 3.9A
